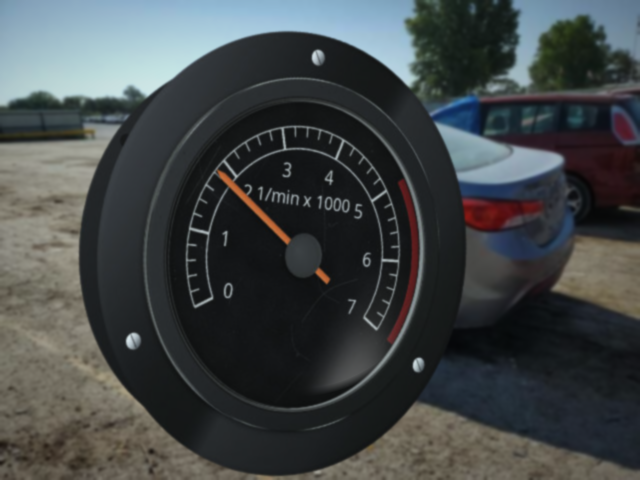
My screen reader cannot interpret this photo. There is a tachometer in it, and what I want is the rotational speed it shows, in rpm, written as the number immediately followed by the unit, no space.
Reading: 1800rpm
